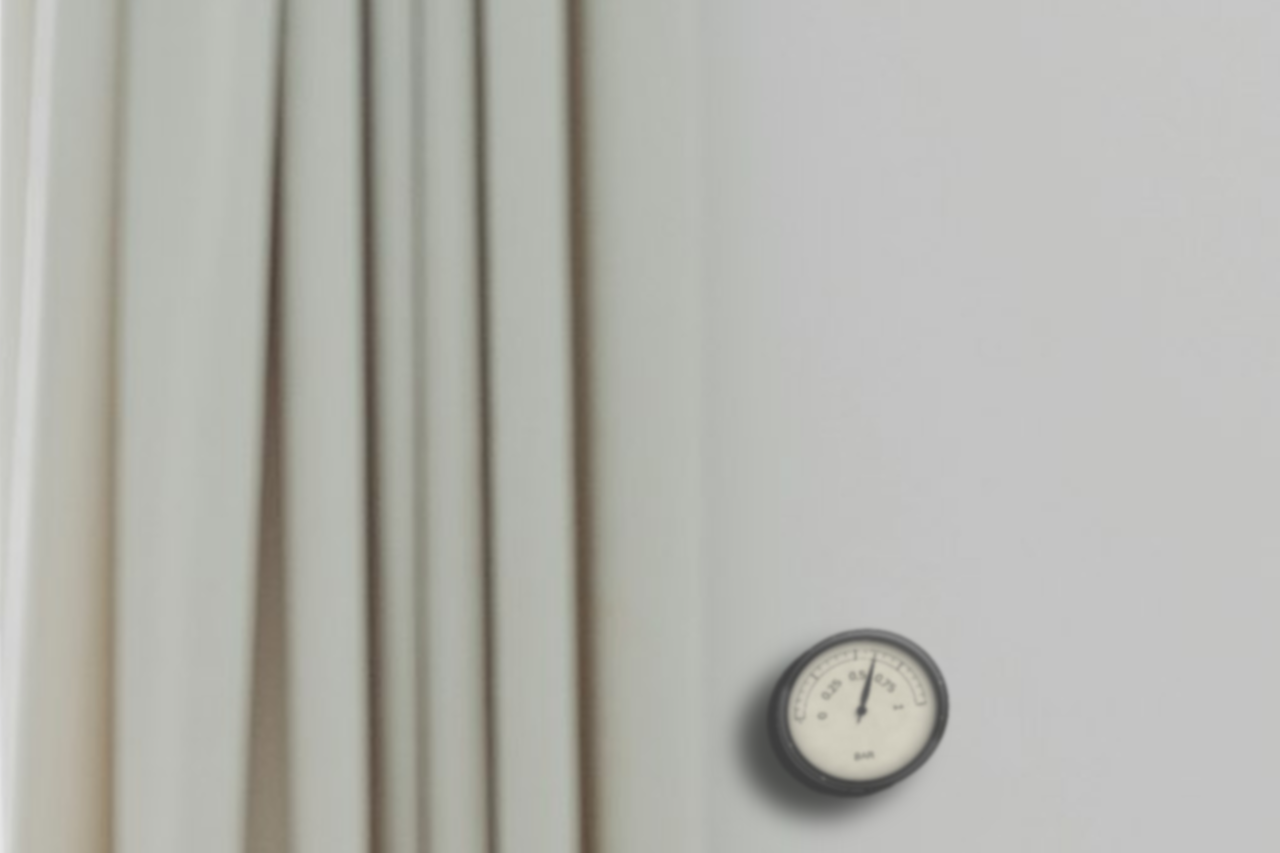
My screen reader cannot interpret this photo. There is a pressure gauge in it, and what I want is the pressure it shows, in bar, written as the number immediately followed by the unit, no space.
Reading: 0.6bar
